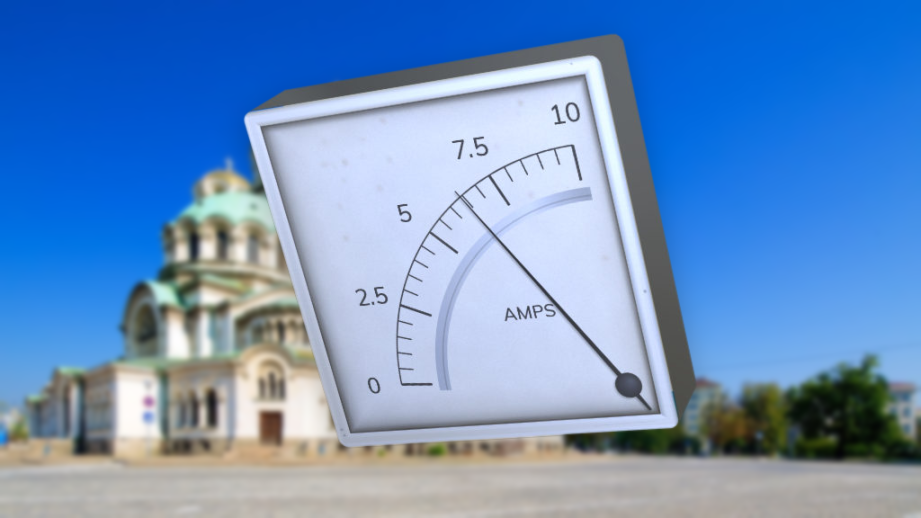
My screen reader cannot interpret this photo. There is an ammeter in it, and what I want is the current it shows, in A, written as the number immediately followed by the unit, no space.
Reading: 6.5A
